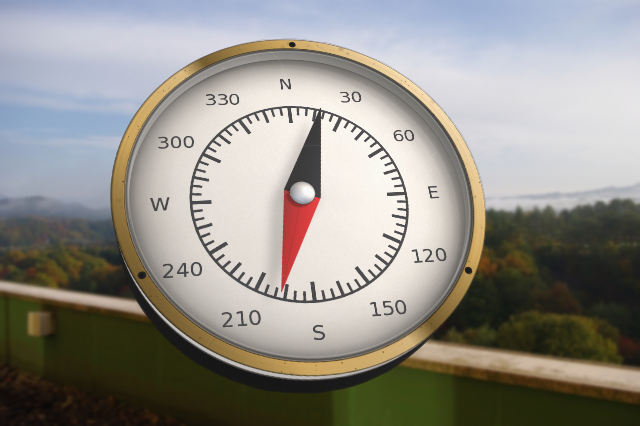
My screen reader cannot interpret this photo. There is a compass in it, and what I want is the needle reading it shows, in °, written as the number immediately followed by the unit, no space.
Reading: 197.5°
